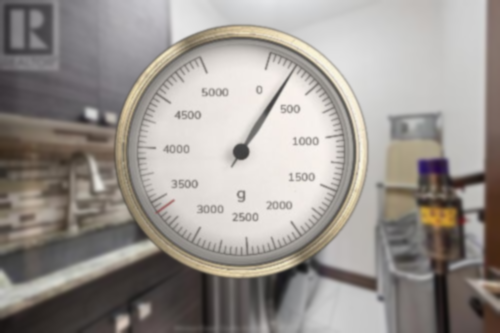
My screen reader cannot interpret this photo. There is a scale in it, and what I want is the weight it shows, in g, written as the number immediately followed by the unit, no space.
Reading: 250g
